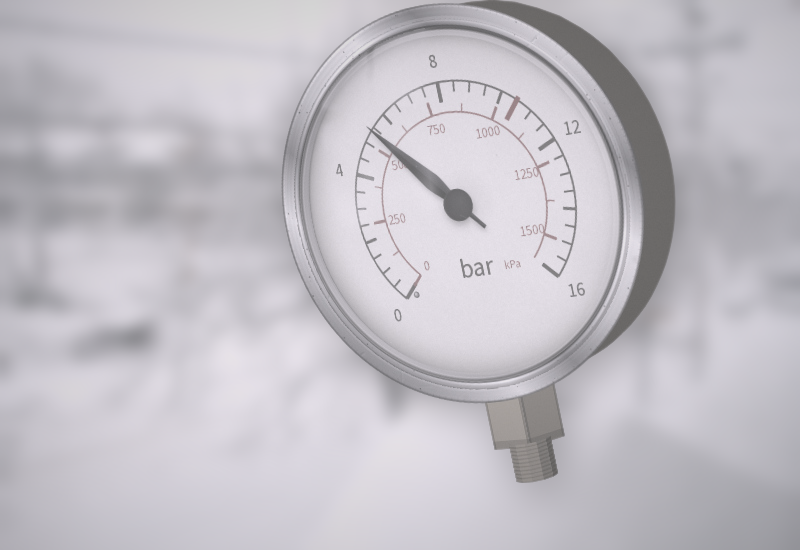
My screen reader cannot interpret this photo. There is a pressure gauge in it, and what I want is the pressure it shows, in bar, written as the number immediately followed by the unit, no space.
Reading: 5.5bar
